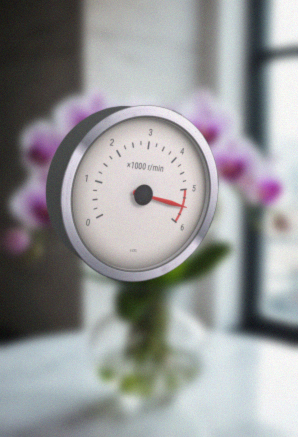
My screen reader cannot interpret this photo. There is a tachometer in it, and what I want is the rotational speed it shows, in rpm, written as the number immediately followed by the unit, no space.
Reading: 5500rpm
